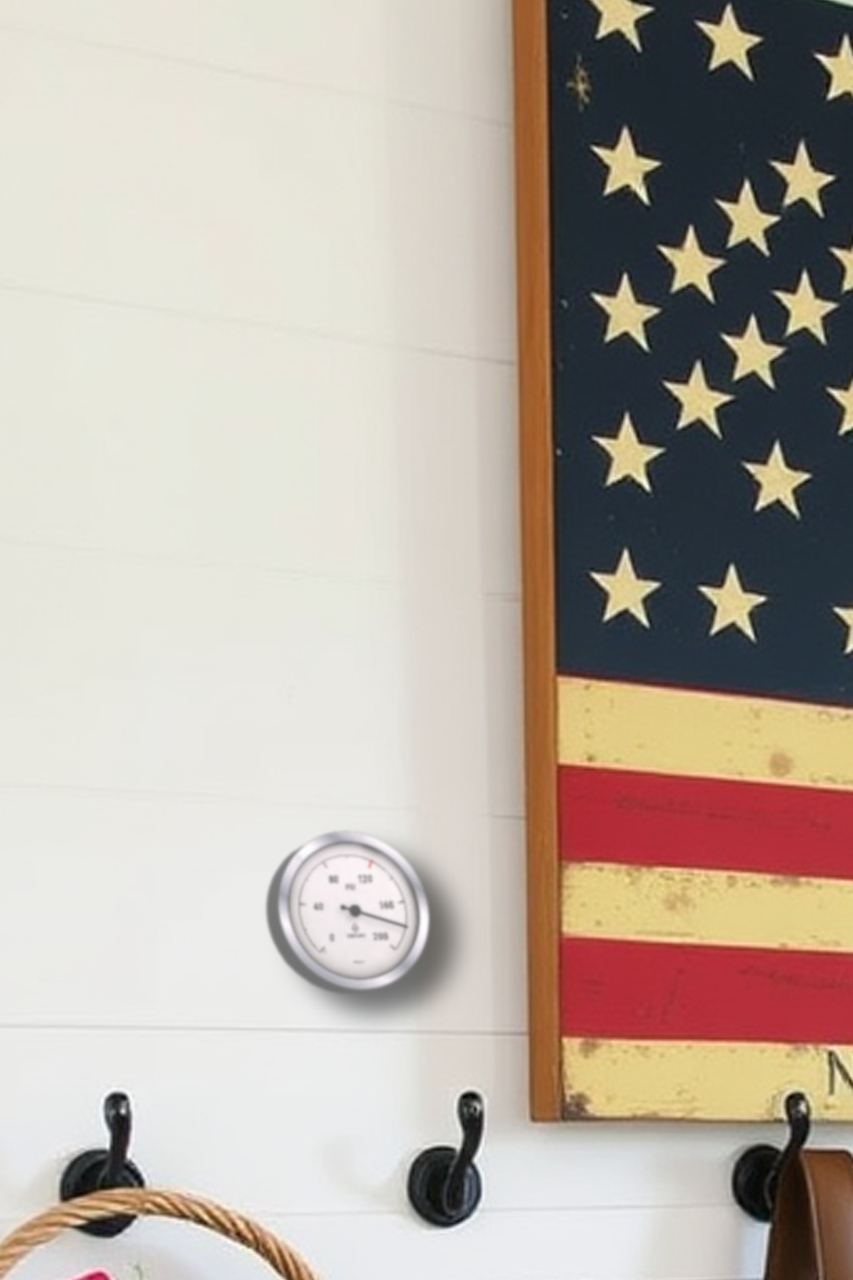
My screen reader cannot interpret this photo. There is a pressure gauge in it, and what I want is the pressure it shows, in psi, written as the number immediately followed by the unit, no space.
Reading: 180psi
